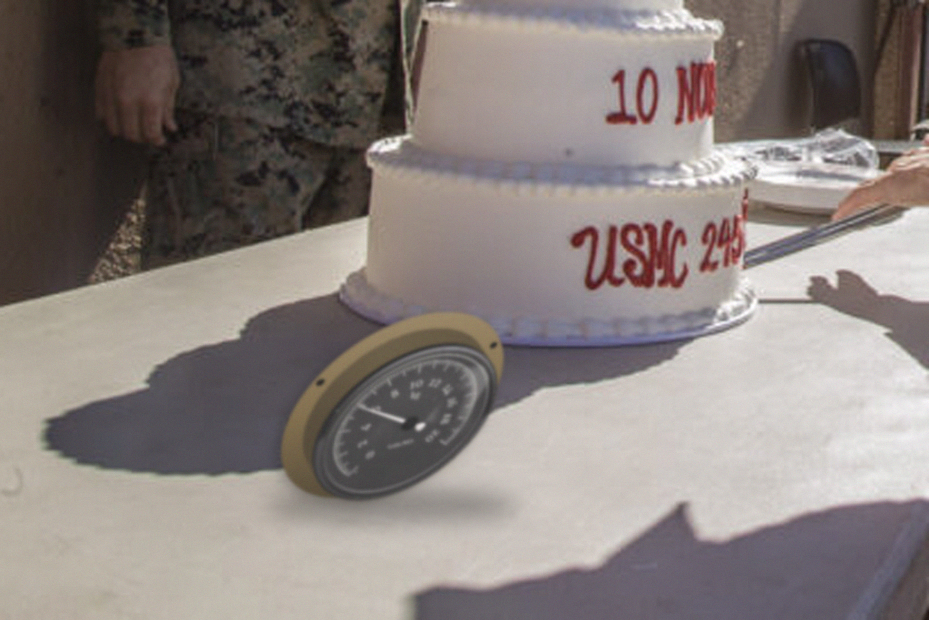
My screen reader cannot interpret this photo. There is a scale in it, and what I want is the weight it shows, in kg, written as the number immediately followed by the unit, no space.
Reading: 6kg
